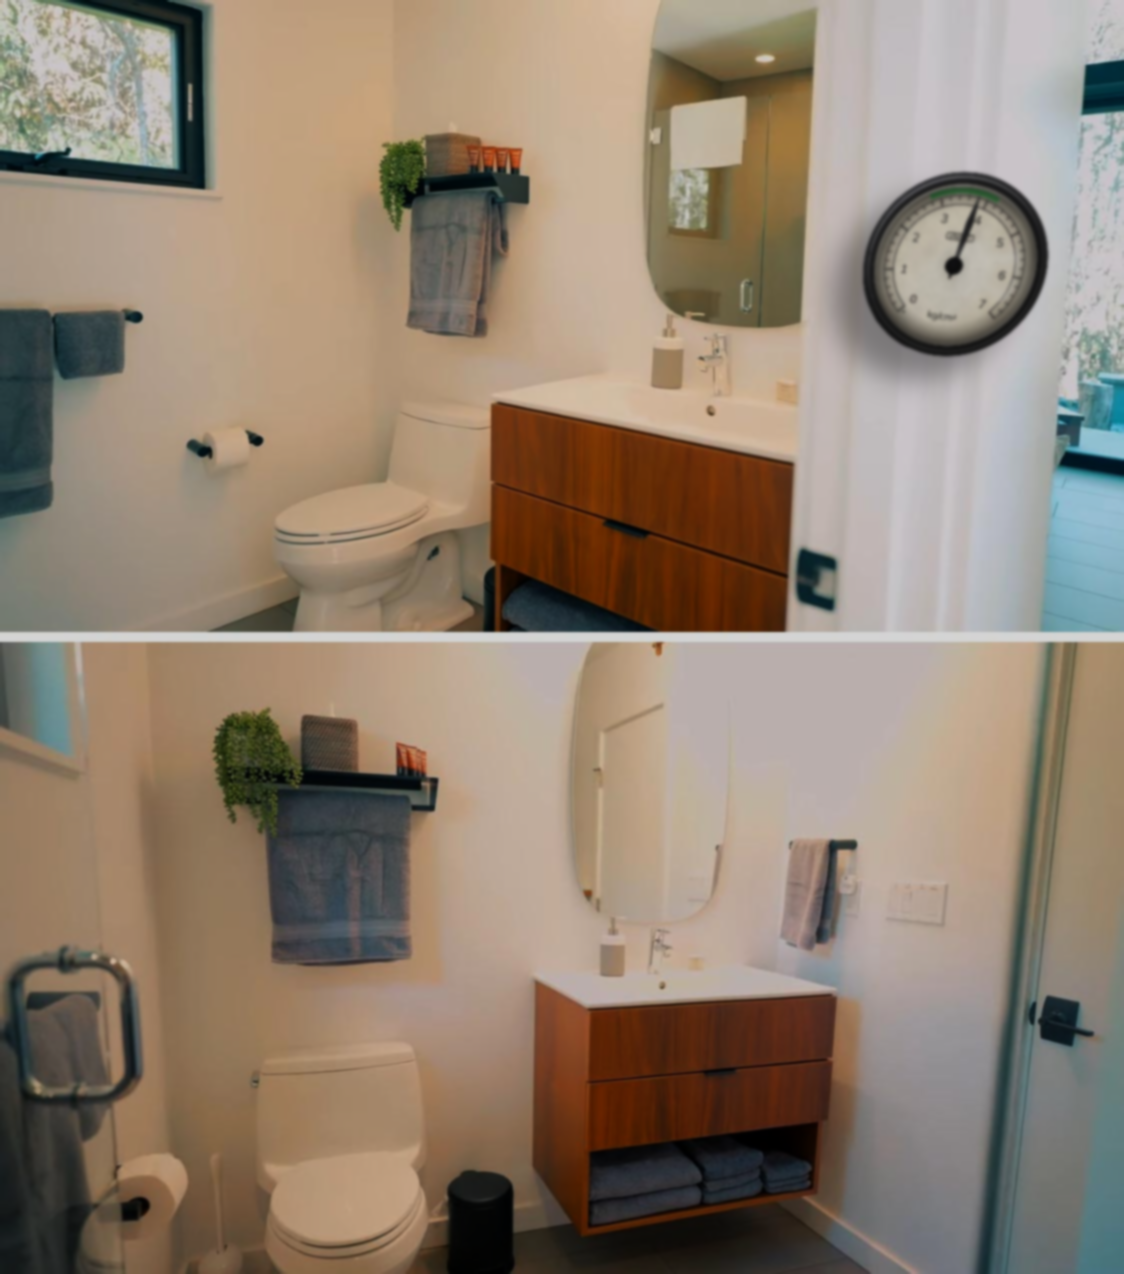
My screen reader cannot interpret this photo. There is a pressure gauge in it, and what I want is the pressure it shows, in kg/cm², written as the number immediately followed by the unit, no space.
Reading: 3.8kg/cm²
